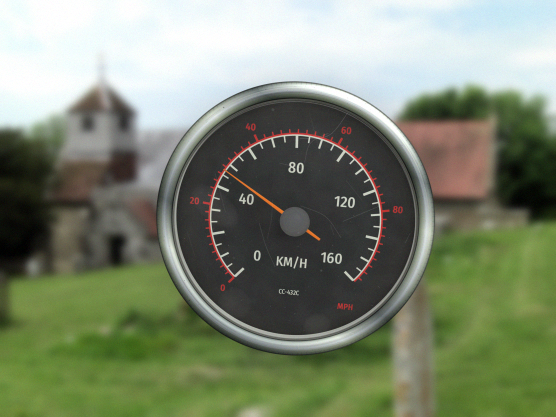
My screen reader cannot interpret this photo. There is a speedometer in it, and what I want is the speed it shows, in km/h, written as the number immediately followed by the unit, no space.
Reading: 47.5km/h
